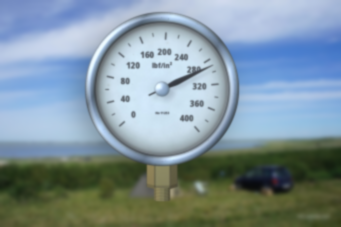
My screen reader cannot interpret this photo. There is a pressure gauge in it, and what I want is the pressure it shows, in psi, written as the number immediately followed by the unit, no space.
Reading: 290psi
